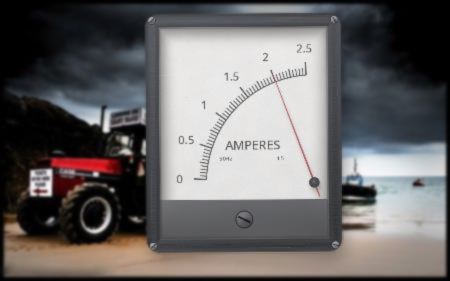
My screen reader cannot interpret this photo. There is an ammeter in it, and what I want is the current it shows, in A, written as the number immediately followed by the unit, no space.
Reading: 2A
